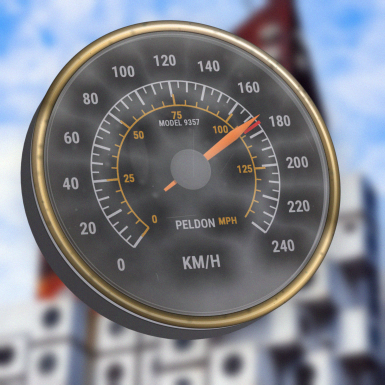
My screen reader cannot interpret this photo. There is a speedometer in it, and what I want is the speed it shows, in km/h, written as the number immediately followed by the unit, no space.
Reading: 172.5km/h
